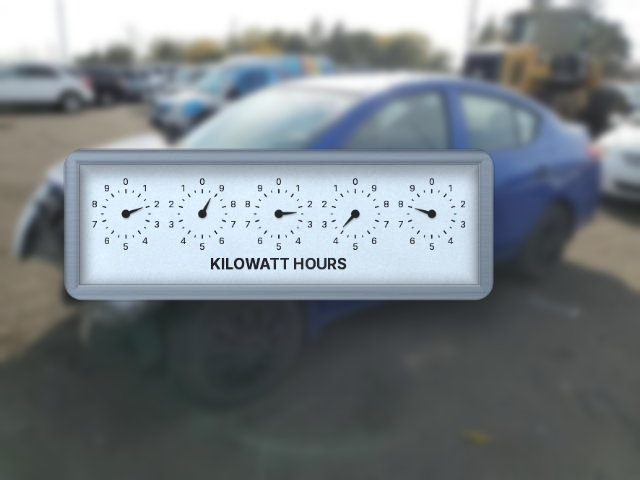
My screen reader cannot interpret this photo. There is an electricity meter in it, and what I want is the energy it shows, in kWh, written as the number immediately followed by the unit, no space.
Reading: 19238kWh
